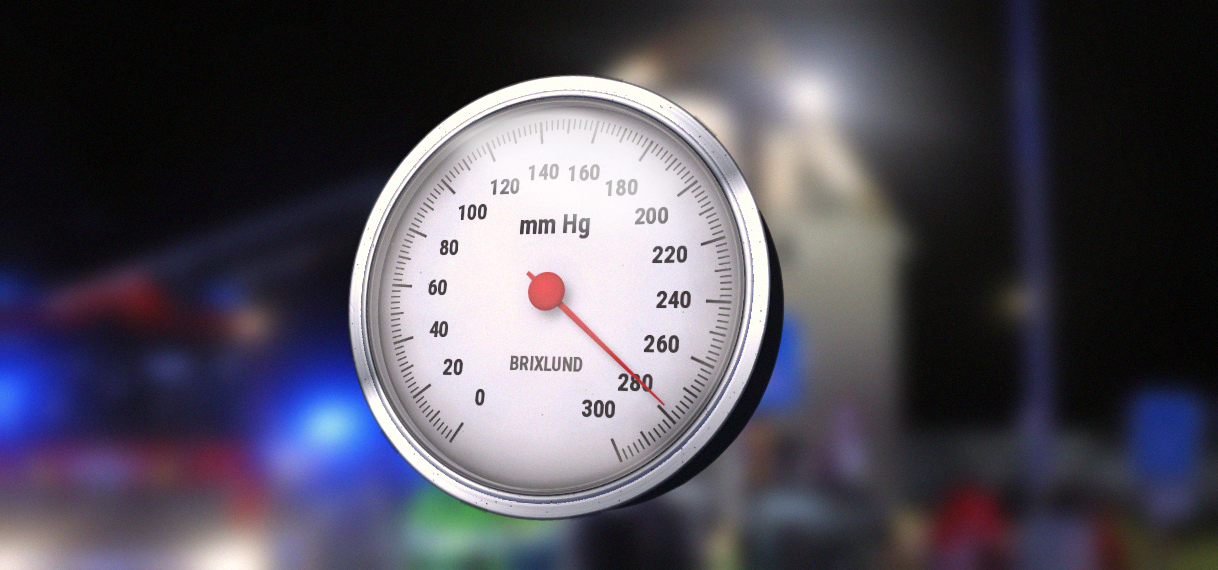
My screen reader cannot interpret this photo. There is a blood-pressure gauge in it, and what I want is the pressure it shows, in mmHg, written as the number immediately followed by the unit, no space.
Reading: 278mmHg
